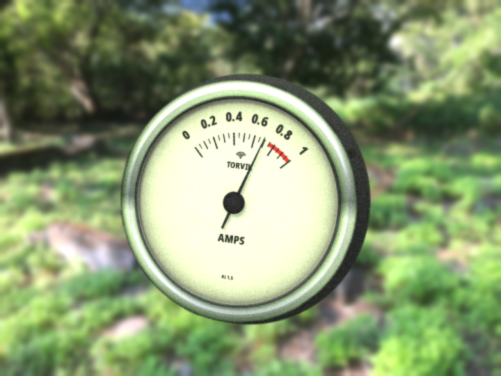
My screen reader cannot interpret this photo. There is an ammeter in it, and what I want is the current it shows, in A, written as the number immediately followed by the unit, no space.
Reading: 0.7A
